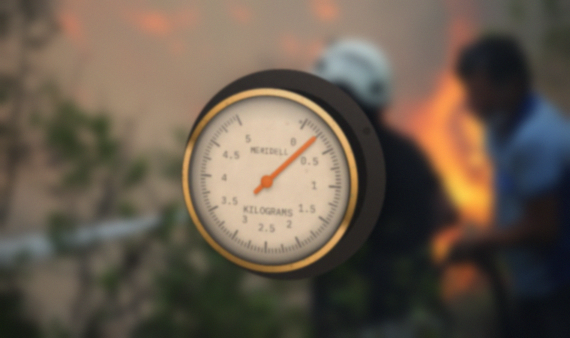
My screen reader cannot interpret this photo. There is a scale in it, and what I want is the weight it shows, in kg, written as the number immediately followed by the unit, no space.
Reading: 0.25kg
